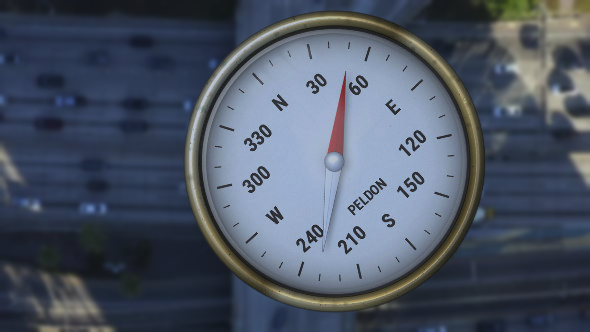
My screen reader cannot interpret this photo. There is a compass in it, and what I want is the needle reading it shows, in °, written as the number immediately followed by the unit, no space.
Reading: 50°
